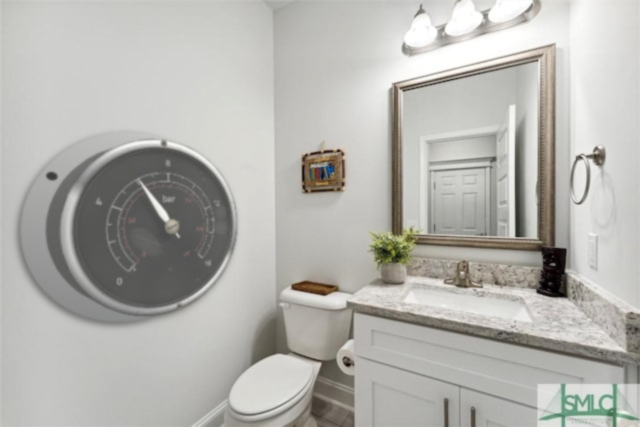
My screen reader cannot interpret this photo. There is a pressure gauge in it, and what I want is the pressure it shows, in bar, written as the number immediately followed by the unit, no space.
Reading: 6bar
